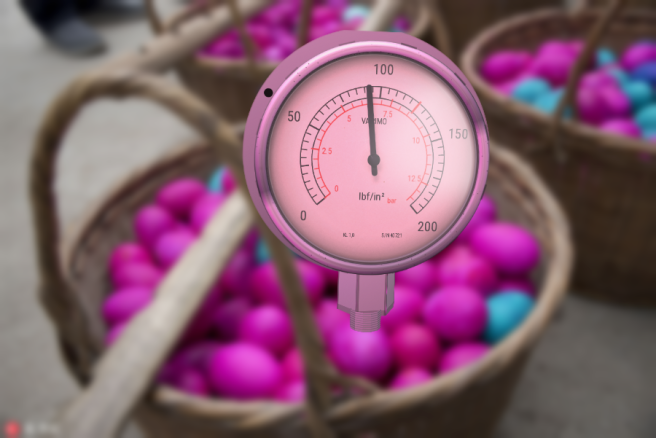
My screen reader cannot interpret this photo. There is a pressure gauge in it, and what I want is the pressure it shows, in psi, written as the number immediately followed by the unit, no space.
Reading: 92.5psi
